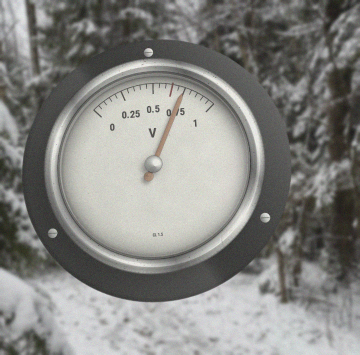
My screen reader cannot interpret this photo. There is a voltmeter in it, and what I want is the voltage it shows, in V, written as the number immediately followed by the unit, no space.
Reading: 0.75V
